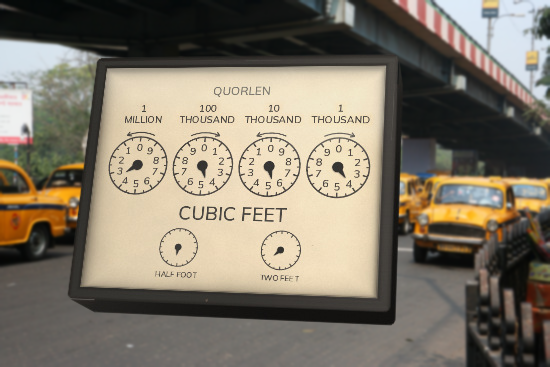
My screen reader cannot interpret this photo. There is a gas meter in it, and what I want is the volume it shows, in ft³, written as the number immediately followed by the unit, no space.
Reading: 345400ft³
